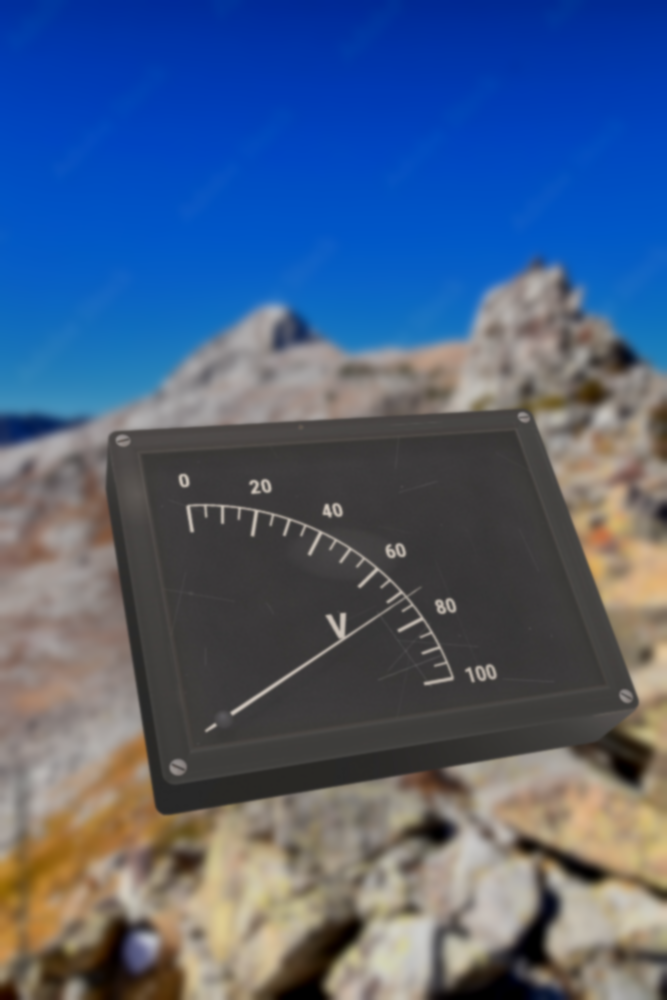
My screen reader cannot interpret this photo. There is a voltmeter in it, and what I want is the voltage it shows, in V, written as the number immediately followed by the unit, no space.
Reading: 72.5V
